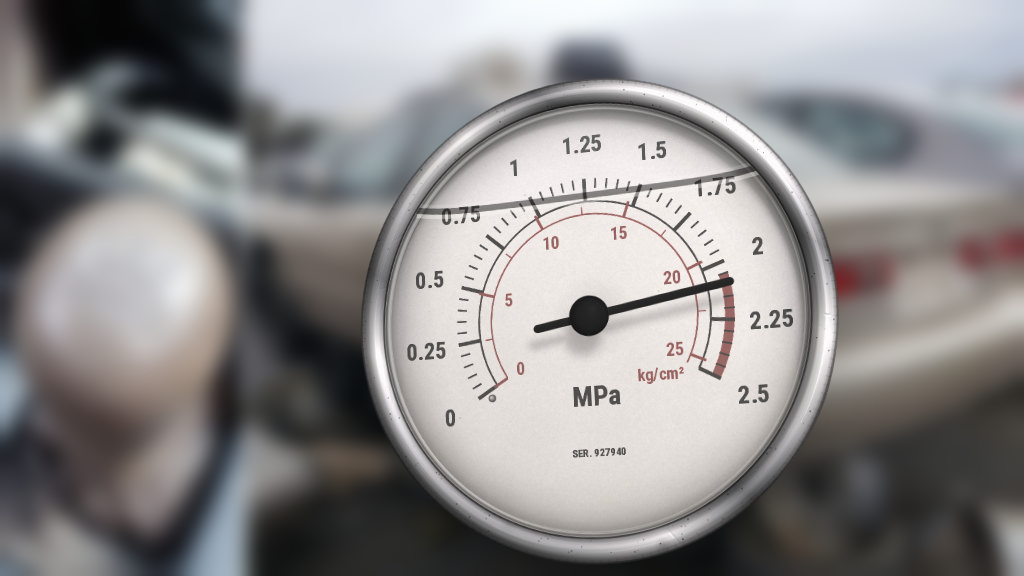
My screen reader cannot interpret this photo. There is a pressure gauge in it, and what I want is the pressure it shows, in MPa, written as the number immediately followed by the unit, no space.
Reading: 2.1MPa
